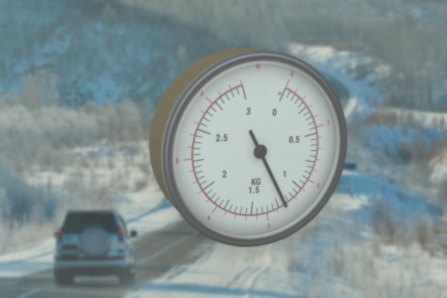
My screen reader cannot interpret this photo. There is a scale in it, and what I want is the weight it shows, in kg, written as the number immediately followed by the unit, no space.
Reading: 1.2kg
